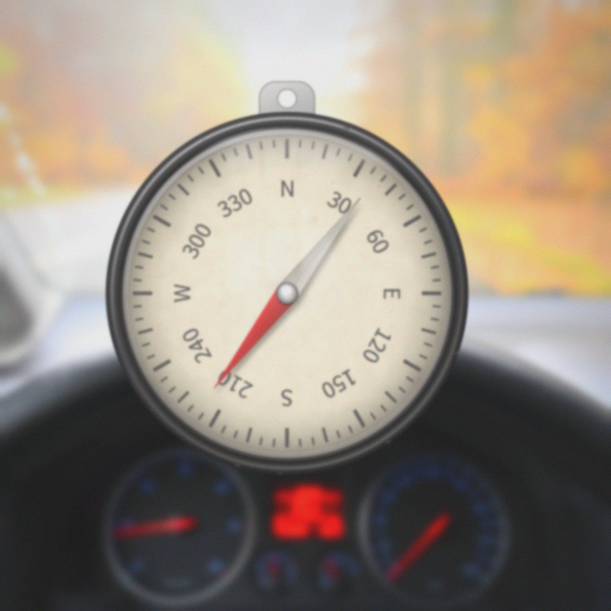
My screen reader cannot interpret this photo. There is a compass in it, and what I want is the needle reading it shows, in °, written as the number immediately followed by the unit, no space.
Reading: 217.5°
